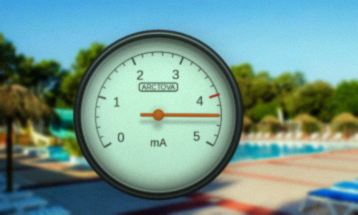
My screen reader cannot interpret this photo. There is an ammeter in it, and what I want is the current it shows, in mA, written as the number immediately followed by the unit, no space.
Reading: 4.4mA
